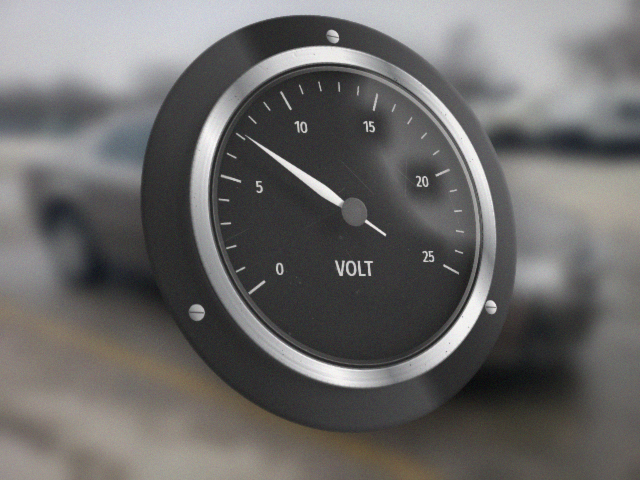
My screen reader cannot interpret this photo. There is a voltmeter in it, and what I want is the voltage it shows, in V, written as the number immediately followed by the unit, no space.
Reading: 7V
